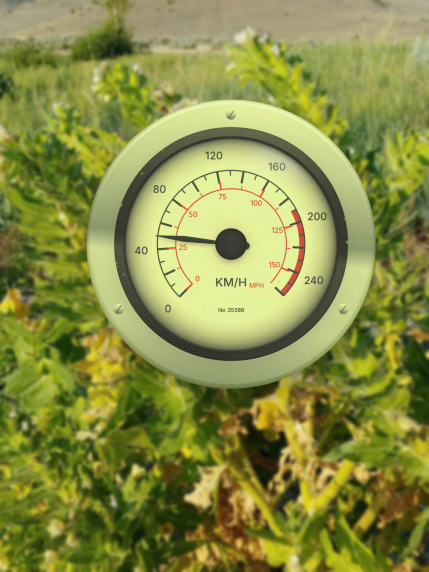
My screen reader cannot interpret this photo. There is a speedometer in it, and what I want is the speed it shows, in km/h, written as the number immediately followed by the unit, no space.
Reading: 50km/h
